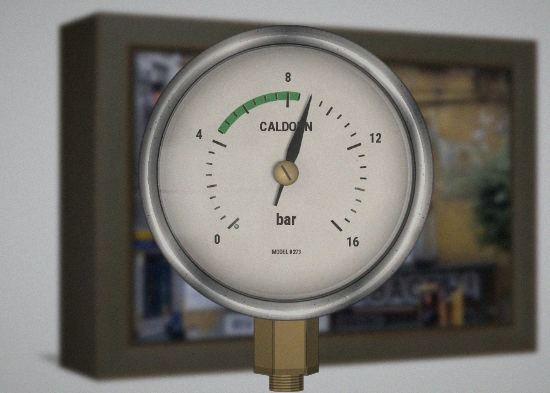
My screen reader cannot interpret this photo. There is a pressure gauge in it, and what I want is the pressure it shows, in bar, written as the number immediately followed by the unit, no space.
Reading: 9bar
